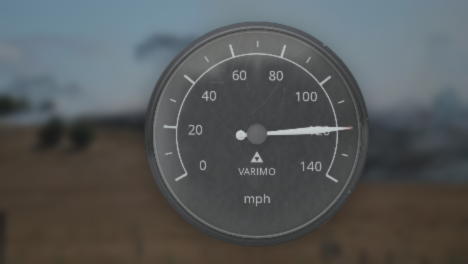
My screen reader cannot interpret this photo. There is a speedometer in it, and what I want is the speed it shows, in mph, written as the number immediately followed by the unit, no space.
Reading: 120mph
